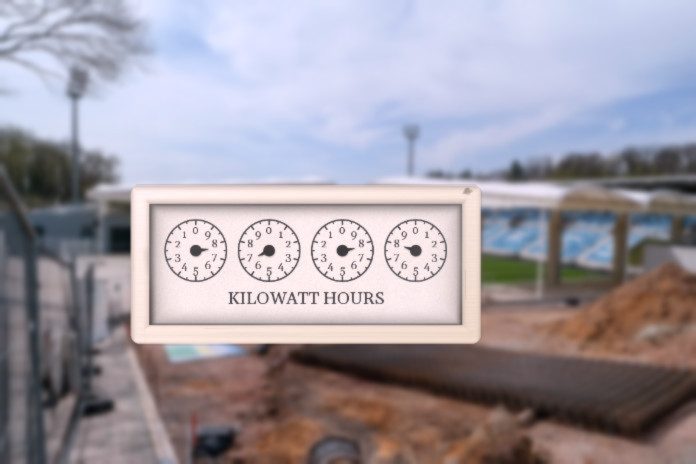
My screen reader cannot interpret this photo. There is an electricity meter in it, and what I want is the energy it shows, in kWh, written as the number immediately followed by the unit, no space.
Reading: 7678kWh
